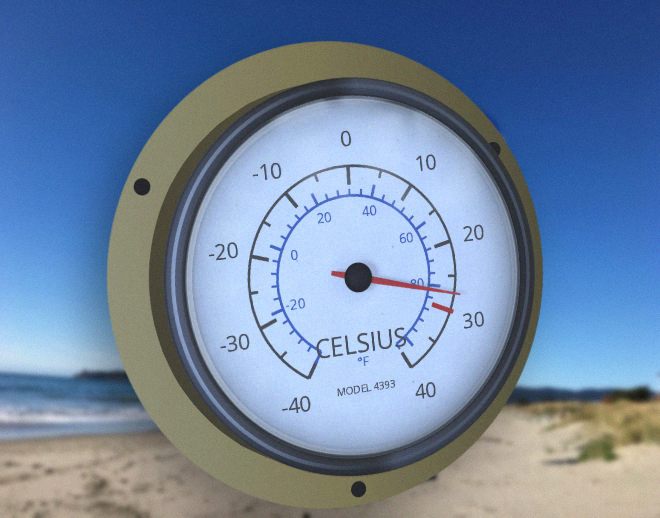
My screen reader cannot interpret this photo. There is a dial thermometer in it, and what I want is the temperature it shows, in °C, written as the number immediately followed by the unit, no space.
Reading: 27.5°C
